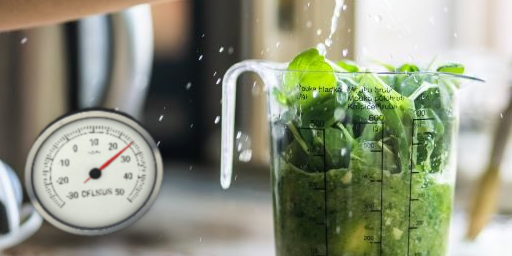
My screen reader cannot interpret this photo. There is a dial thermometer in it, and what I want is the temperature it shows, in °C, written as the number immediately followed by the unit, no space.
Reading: 25°C
